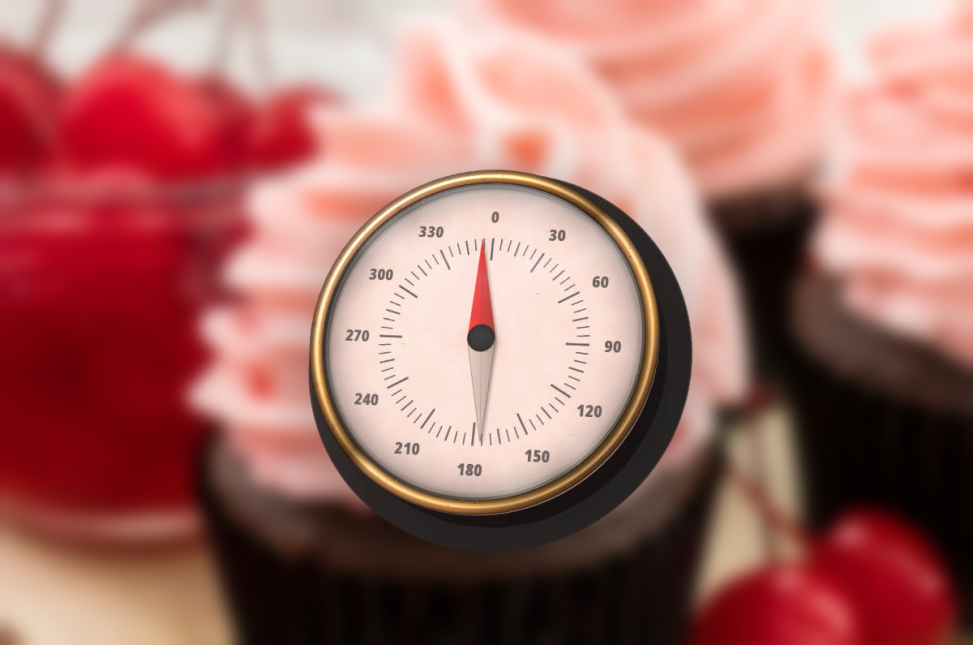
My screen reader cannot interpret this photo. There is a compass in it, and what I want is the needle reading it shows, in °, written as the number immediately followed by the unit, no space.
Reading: 355°
